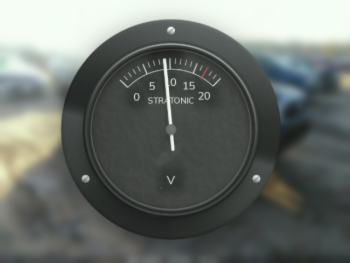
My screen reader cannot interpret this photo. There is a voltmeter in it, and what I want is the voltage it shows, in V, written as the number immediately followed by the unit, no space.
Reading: 9V
